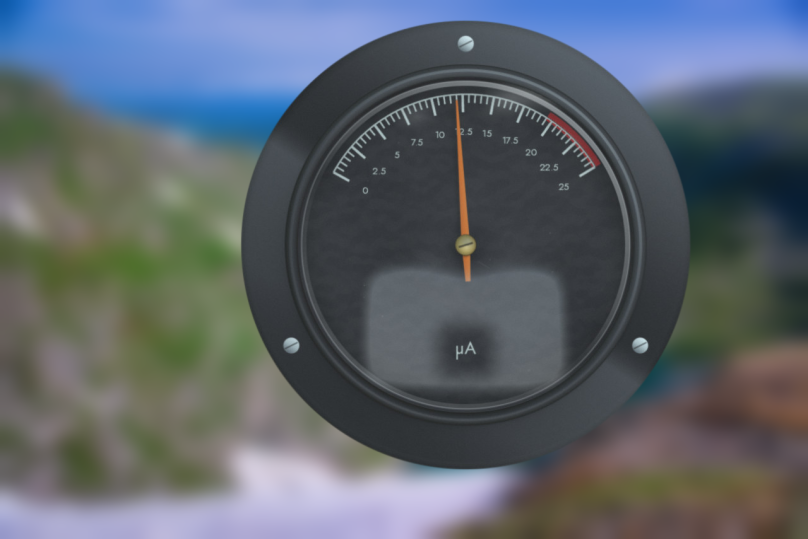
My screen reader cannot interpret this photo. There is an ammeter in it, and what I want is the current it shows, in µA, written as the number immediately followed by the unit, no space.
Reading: 12µA
